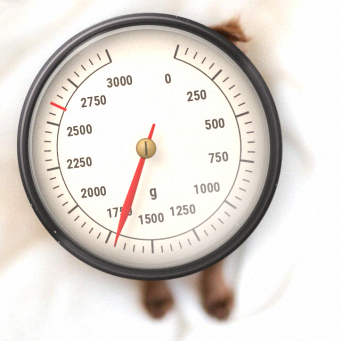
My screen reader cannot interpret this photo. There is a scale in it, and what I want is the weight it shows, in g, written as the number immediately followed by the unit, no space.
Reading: 1700g
